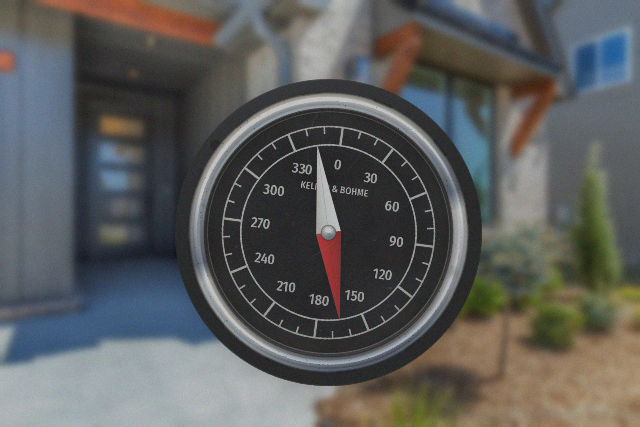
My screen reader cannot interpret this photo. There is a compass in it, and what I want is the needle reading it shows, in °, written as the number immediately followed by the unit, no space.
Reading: 165°
